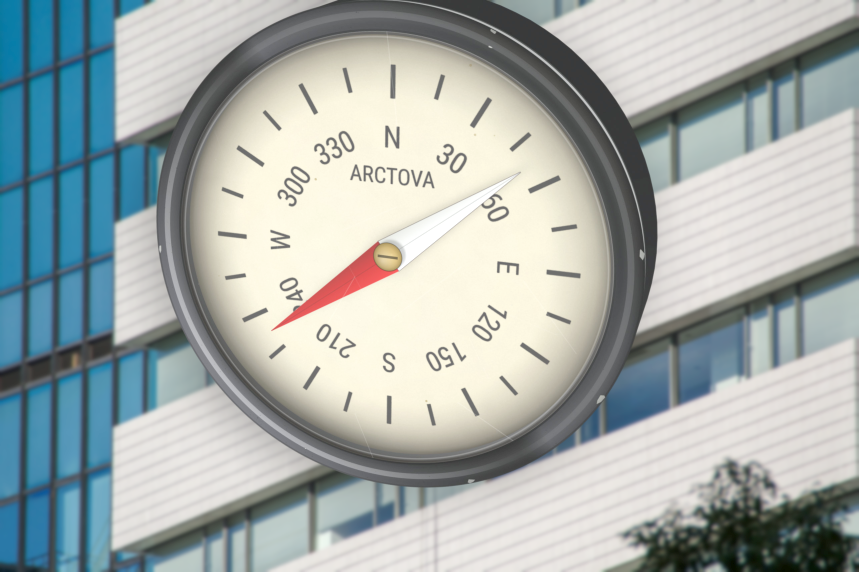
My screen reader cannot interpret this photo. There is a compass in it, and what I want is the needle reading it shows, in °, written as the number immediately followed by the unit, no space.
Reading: 232.5°
